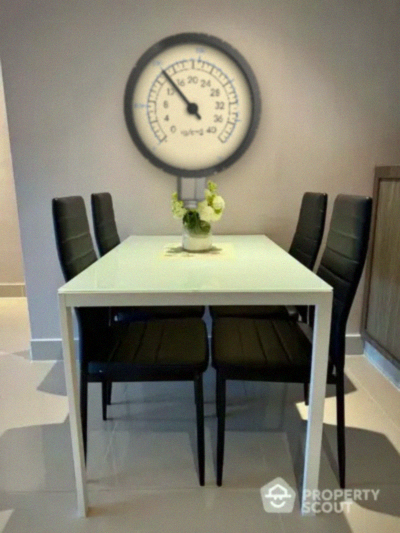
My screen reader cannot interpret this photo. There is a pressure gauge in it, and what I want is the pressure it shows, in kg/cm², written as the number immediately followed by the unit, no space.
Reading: 14kg/cm²
